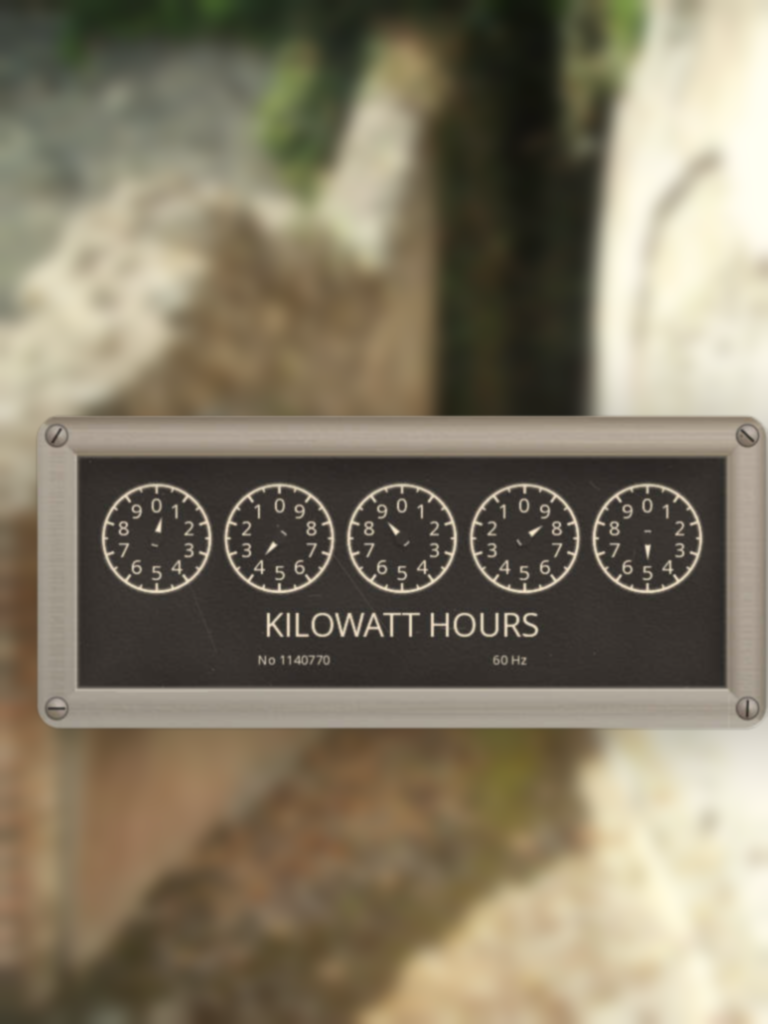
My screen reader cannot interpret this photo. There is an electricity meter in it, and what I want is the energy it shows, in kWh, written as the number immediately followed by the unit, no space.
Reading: 3885kWh
